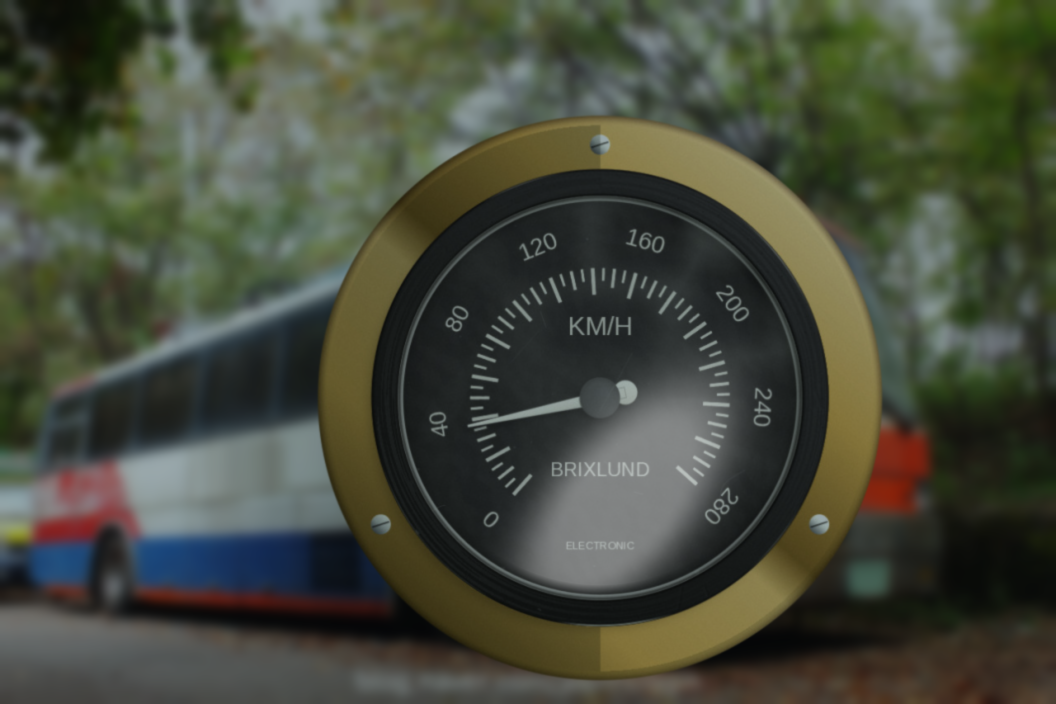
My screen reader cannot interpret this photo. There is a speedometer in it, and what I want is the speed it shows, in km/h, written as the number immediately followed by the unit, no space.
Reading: 37.5km/h
